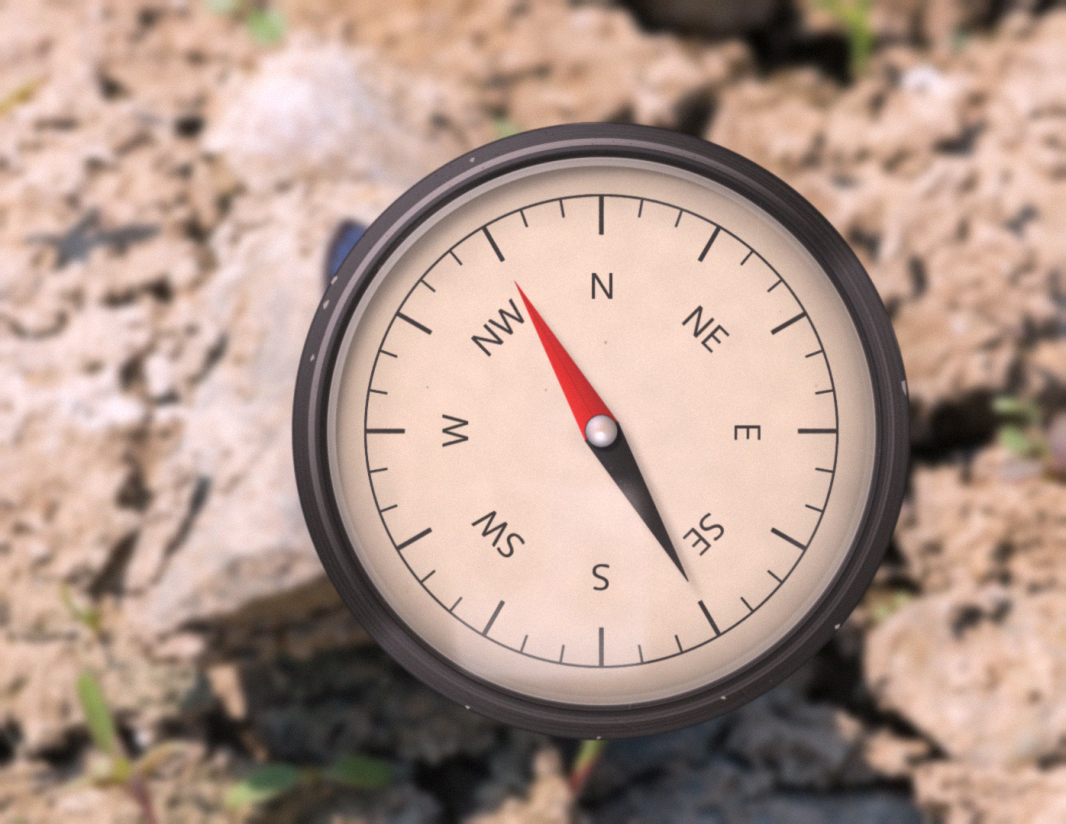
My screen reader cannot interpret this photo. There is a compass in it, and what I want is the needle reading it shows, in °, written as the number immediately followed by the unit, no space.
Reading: 330°
